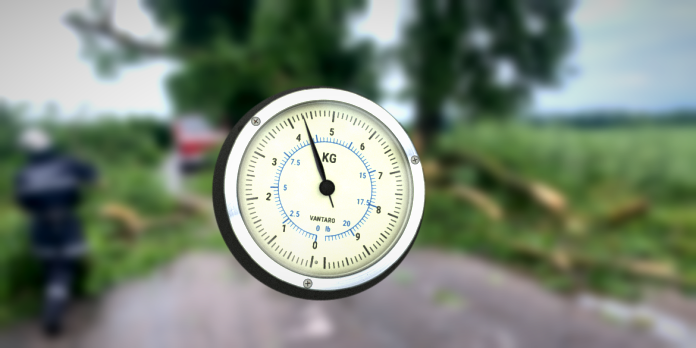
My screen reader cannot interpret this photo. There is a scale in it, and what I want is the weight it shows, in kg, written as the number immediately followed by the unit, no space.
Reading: 4.3kg
